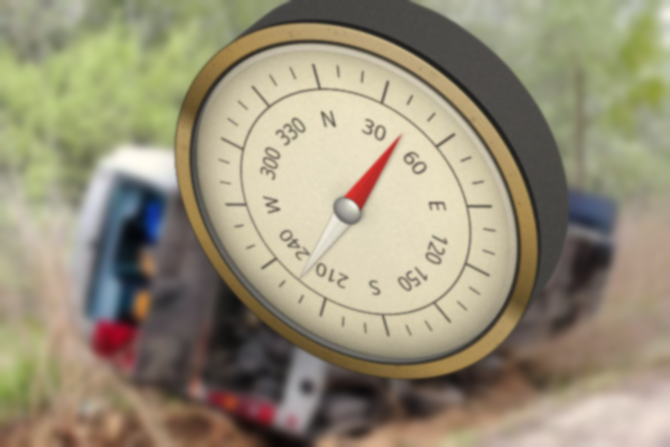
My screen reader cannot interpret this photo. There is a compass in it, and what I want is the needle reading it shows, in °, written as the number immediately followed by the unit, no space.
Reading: 45°
